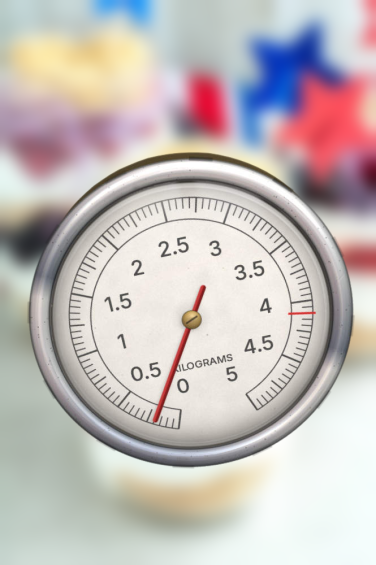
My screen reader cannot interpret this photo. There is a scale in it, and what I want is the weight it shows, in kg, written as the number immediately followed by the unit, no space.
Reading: 0.2kg
